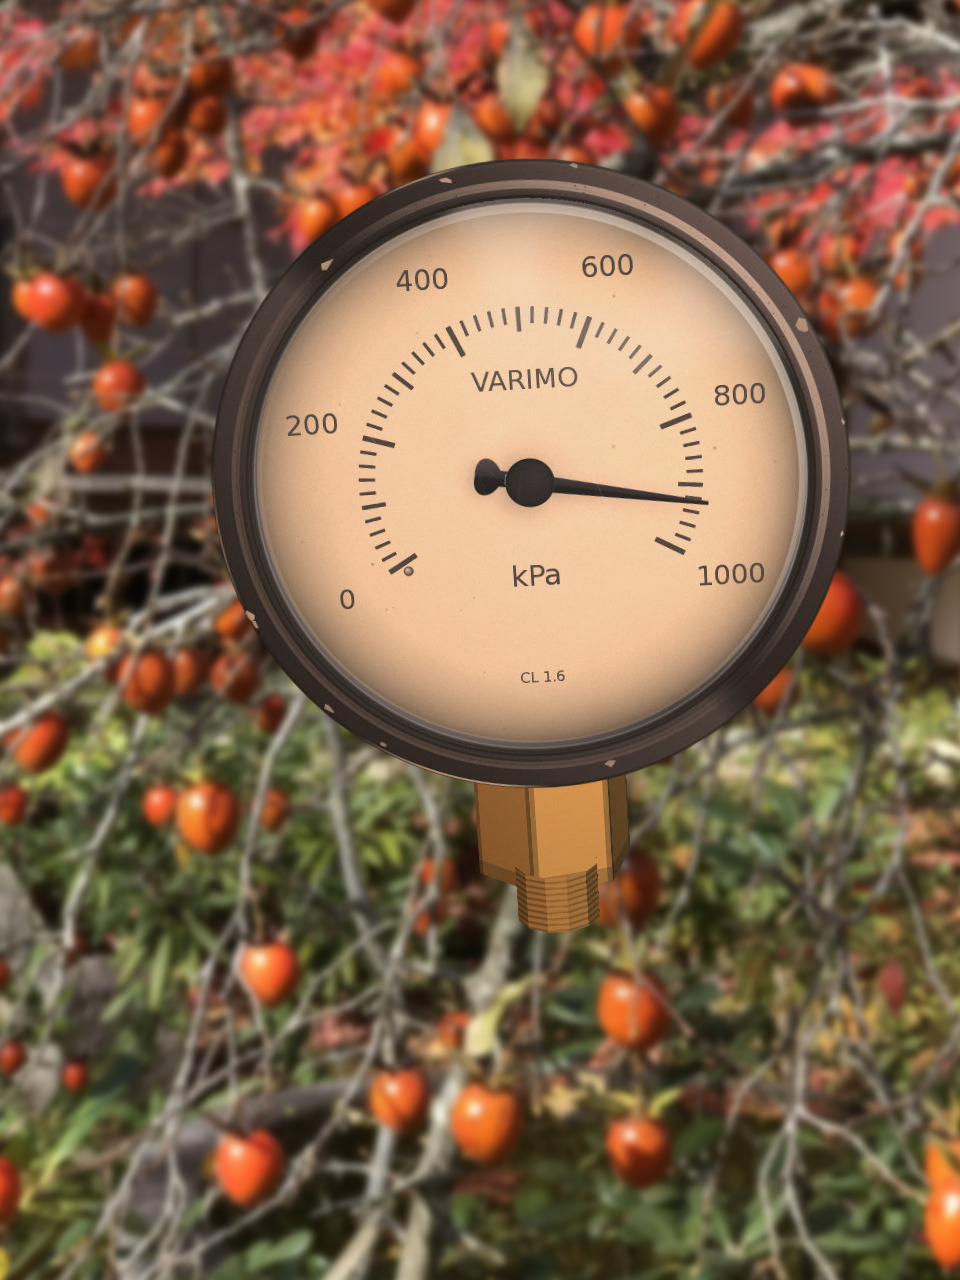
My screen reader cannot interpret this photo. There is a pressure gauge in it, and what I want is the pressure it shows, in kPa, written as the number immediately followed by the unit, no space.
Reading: 920kPa
